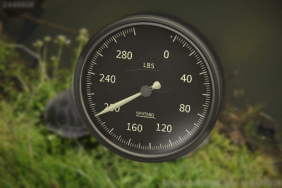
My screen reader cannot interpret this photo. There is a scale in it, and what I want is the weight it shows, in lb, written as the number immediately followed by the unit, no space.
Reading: 200lb
